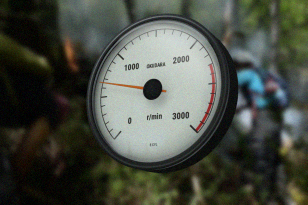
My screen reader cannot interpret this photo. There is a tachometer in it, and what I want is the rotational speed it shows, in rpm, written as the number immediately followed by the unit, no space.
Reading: 650rpm
